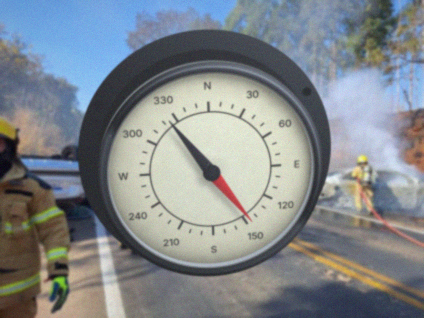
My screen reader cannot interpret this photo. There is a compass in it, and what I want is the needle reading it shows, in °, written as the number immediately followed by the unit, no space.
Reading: 145°
